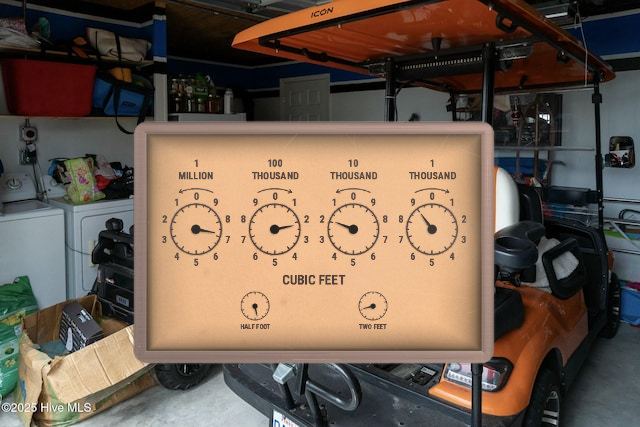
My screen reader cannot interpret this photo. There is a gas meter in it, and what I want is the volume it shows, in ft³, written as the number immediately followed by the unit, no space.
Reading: 721900ft³
